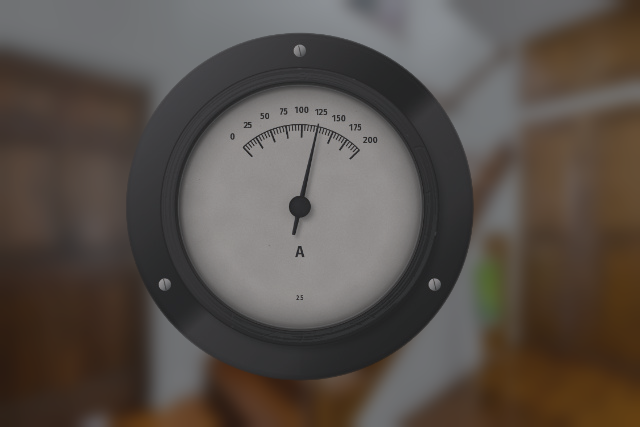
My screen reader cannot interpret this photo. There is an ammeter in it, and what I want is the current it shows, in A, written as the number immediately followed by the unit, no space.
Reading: 125A
